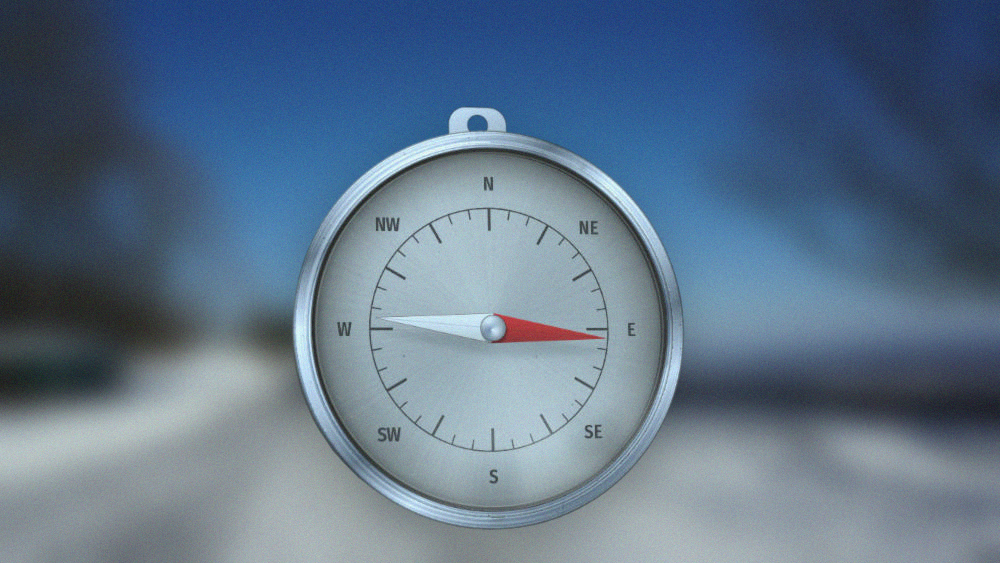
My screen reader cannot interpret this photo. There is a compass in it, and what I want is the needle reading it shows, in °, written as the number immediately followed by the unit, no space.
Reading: 95°
